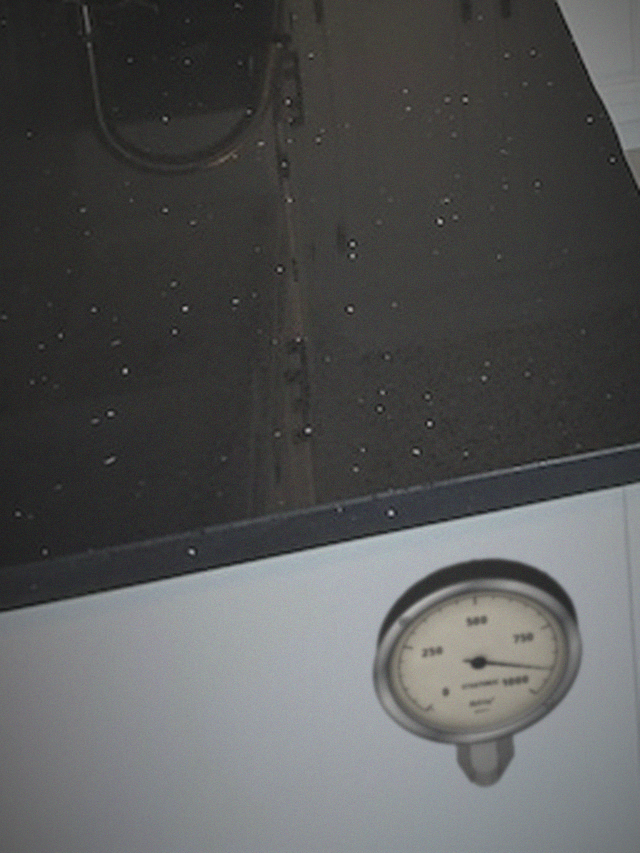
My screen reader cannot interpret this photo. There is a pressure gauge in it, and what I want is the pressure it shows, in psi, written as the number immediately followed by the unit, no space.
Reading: 900psi
